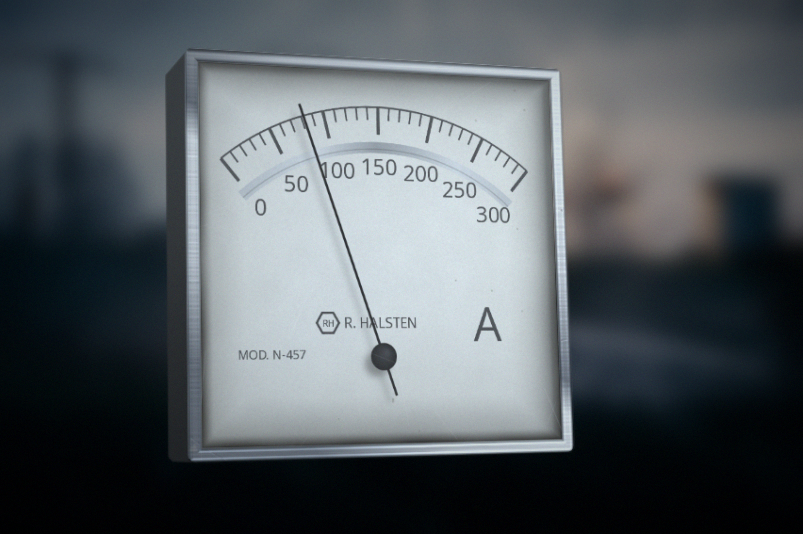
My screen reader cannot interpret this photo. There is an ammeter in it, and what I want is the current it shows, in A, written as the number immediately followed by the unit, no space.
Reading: 80A
